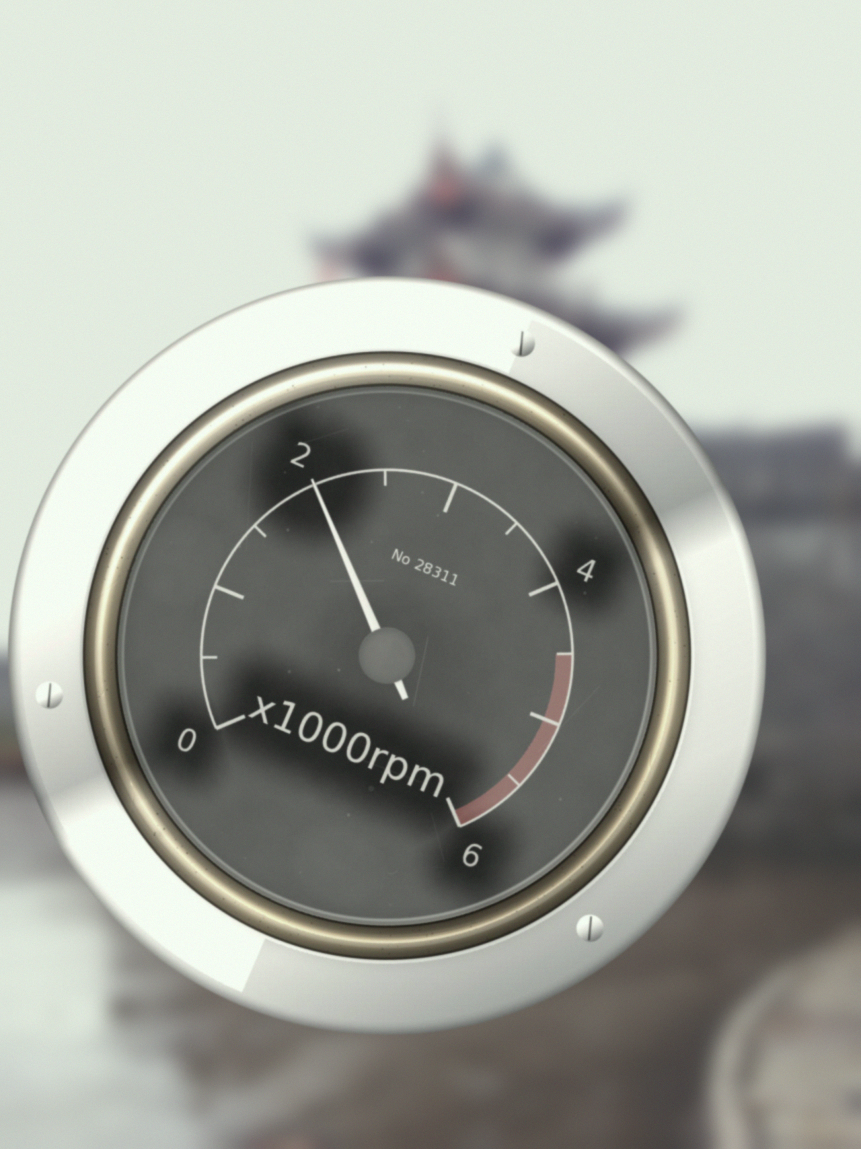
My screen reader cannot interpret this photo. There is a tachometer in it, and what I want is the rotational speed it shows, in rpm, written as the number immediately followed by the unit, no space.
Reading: 2000rpm
